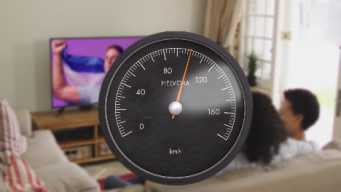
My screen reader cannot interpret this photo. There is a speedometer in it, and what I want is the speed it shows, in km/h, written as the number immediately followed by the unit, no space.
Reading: 100km/h
